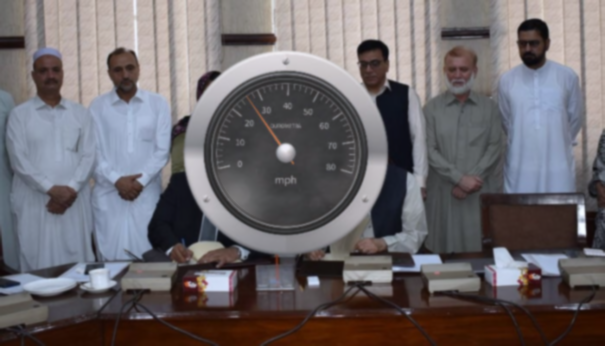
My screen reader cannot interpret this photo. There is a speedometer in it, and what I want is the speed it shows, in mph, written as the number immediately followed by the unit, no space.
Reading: 26mph
